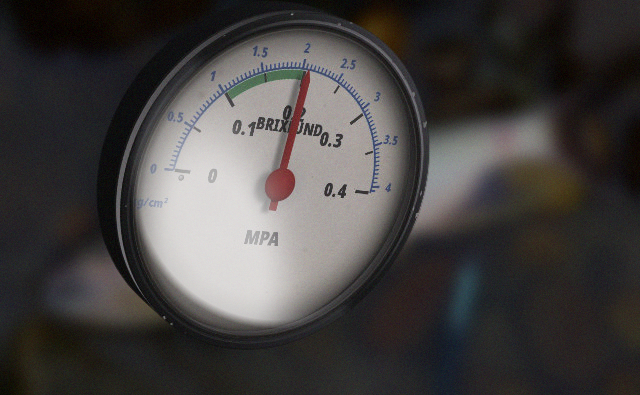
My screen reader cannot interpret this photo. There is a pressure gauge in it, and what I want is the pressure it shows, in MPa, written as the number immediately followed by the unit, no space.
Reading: 0.2MPa
